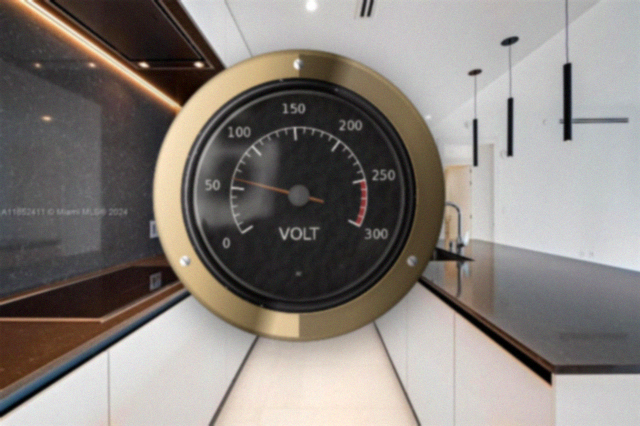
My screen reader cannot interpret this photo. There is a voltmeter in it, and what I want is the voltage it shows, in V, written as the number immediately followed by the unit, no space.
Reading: 60V
